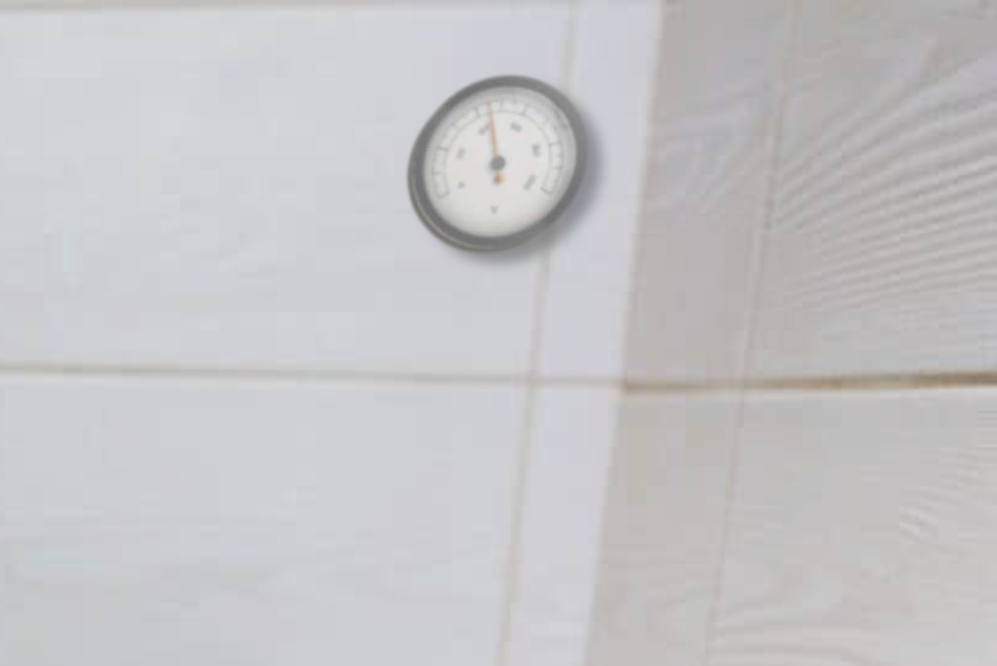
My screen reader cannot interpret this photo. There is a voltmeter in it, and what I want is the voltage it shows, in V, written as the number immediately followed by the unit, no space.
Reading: 45V
